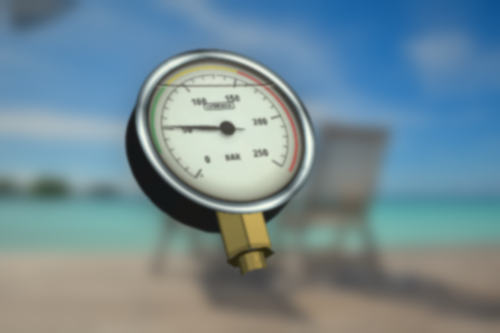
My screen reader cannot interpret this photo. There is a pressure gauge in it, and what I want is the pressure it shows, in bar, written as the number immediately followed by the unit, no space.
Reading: 50bar
